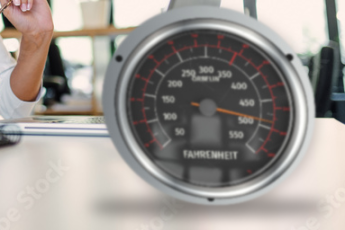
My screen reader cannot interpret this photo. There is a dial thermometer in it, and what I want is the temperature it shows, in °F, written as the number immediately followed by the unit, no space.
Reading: 487.5°F
